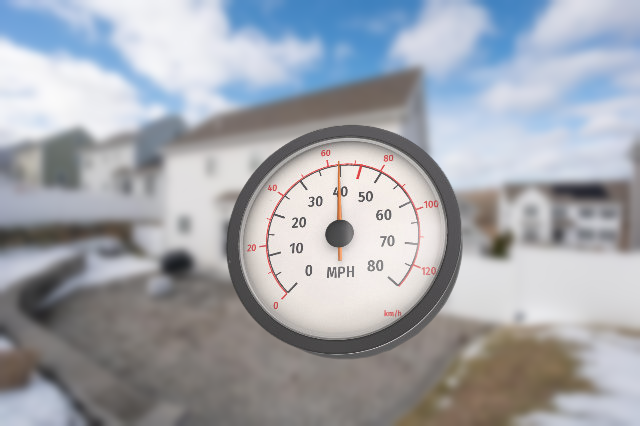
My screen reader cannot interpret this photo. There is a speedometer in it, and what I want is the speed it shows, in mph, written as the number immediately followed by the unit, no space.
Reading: 40mph
